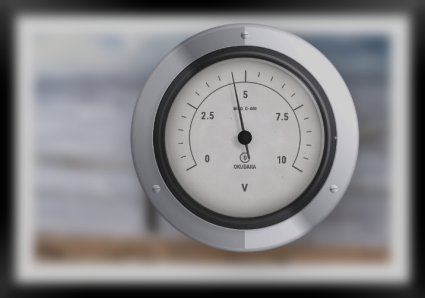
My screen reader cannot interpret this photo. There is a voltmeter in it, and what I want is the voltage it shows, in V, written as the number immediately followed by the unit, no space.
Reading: 4.5V
